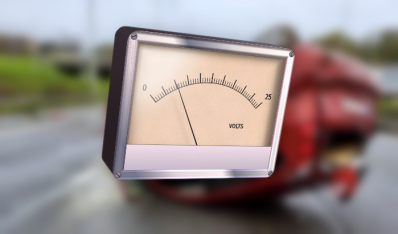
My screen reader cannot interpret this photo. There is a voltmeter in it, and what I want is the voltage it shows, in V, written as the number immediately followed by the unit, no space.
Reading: 5V
